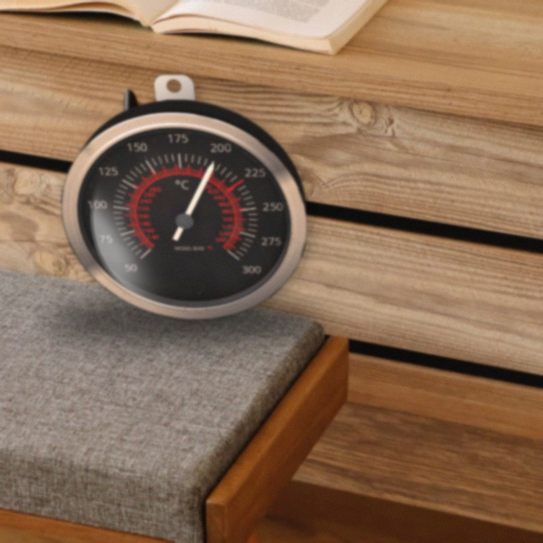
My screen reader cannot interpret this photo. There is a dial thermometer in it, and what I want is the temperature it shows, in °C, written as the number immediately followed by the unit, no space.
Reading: 200°C
